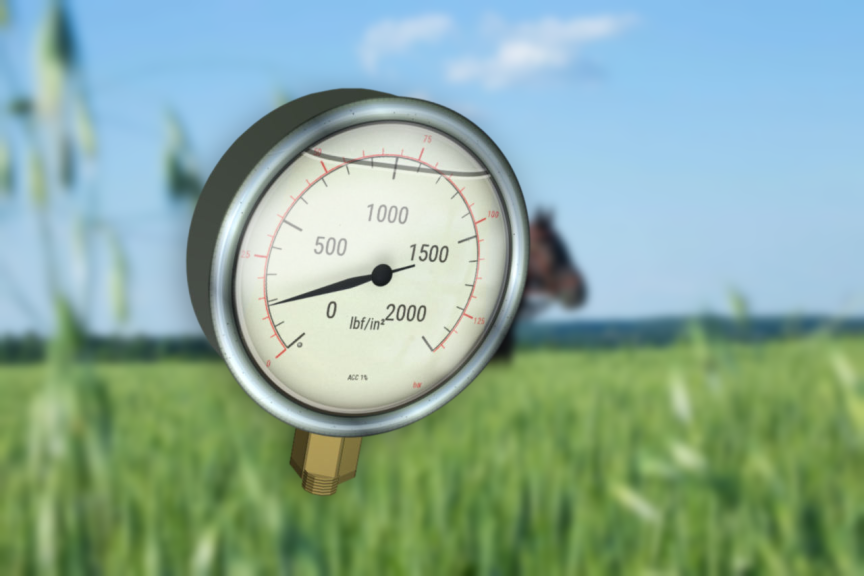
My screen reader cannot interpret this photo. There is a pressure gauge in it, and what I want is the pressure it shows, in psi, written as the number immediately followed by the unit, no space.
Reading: 200psi
